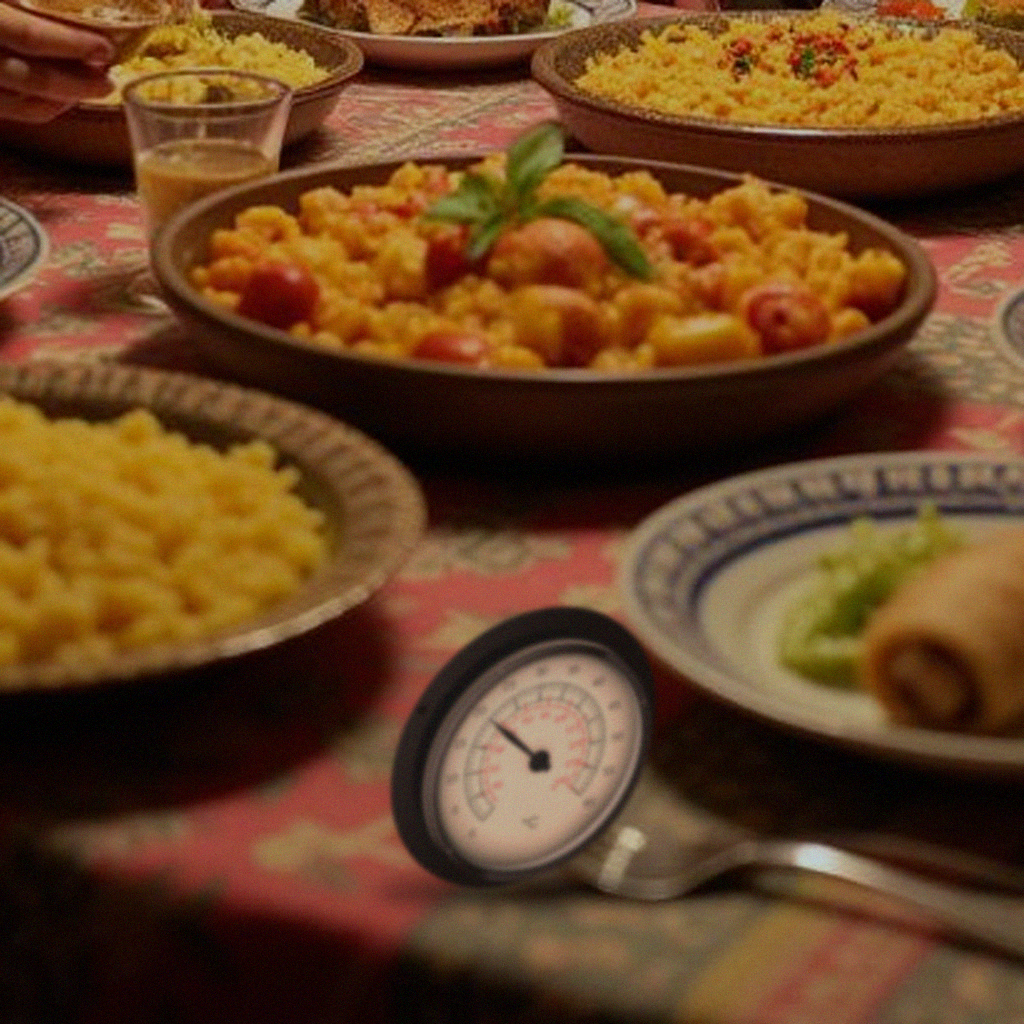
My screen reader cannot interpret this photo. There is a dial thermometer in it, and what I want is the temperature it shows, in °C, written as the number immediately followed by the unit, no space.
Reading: 20°C
